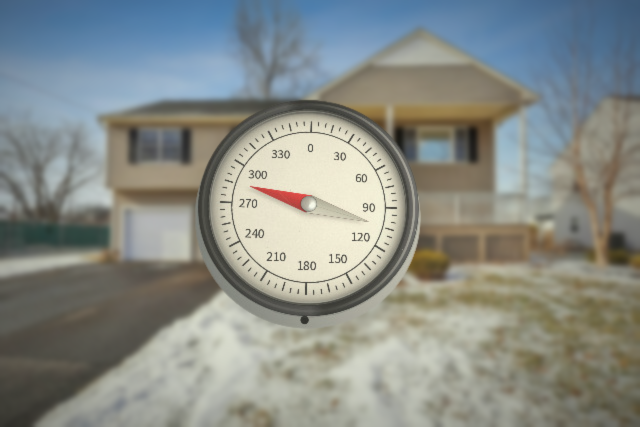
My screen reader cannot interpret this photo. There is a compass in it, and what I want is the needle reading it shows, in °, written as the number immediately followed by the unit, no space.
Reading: 285°
